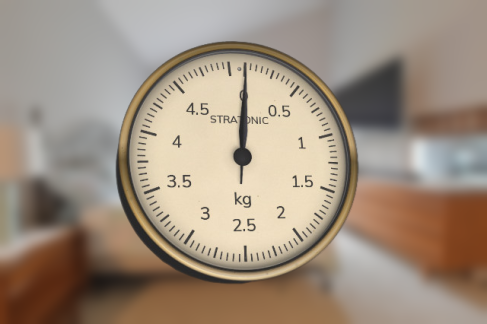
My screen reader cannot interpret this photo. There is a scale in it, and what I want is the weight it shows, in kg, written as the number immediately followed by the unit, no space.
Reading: 0kg
